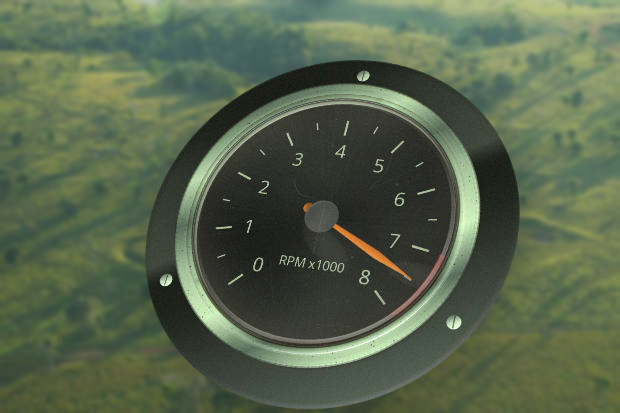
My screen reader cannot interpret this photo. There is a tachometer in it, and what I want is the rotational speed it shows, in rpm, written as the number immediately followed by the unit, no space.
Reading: 7500rpm
